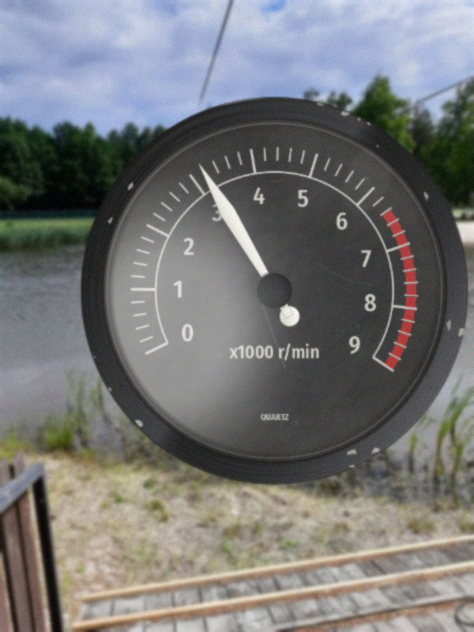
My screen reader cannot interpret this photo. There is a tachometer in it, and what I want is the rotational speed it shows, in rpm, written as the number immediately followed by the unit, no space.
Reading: 3200rpm
